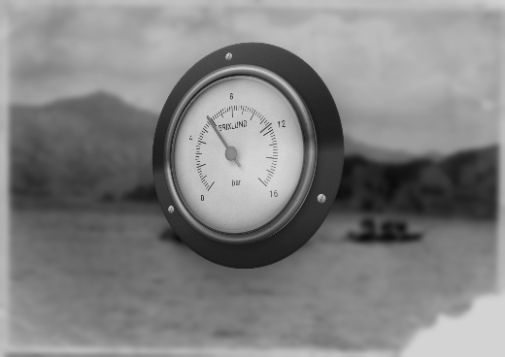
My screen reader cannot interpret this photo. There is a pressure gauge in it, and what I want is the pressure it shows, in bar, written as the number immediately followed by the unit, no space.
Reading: 6bar
